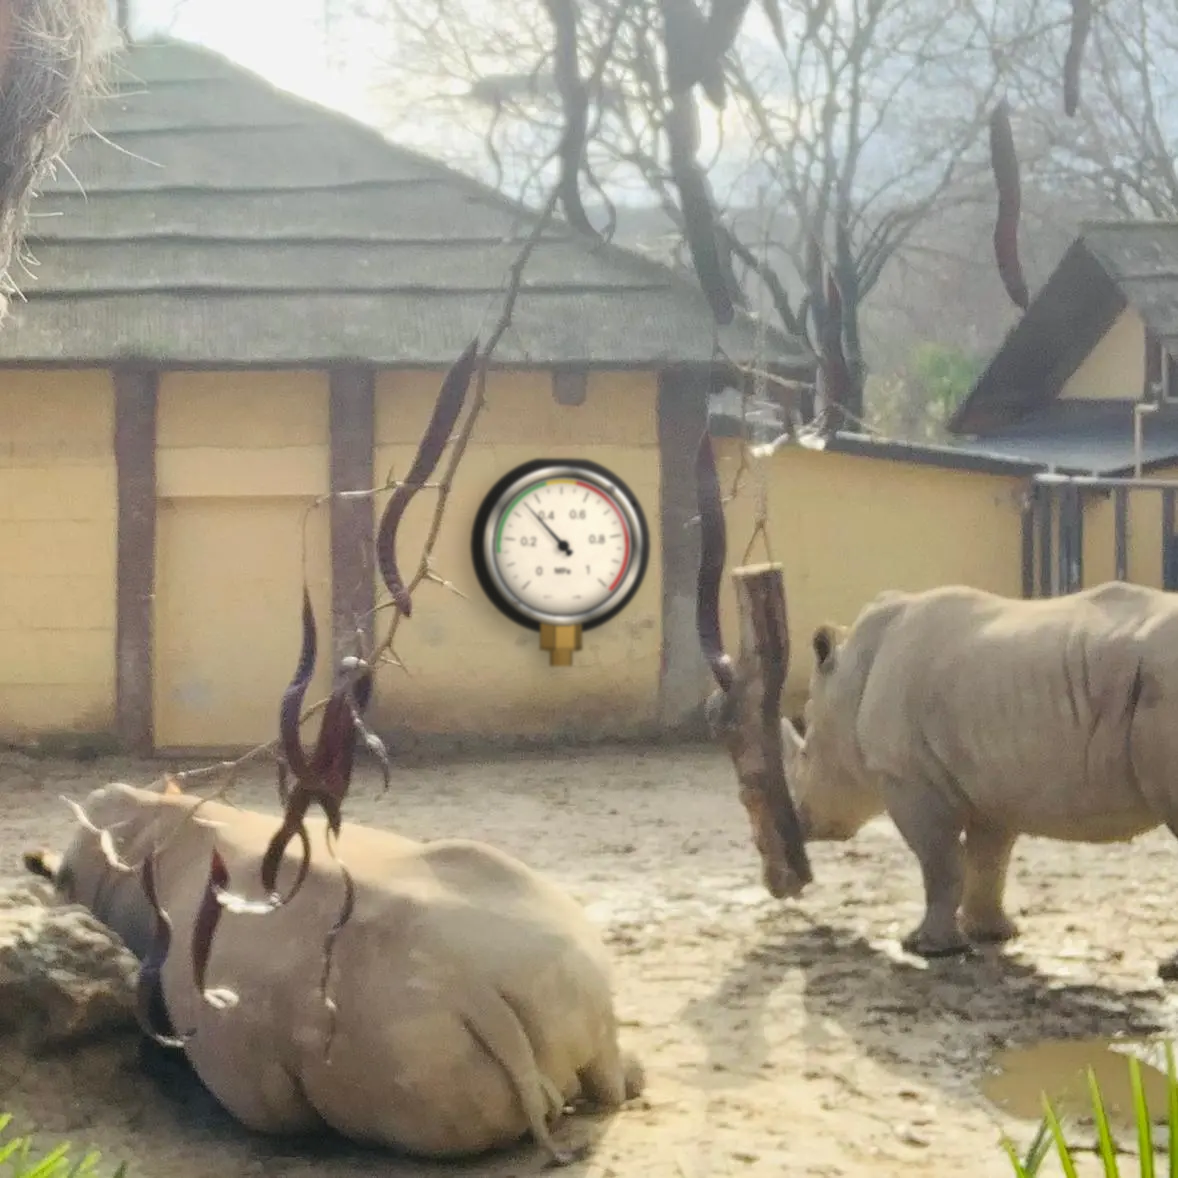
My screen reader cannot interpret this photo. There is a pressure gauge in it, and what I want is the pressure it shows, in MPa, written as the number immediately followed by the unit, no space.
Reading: 0.35MPa
